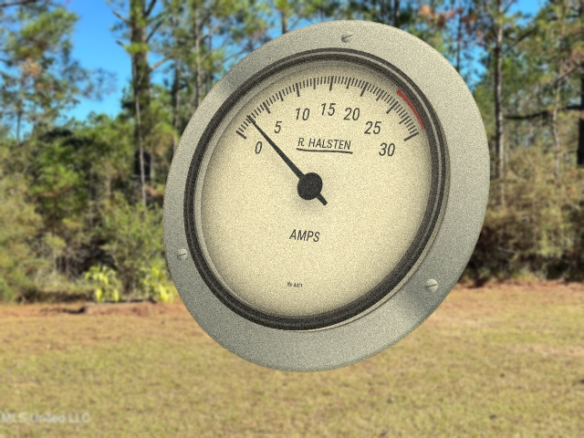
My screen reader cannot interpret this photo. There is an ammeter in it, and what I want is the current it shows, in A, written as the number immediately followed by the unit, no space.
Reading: 2.5A
